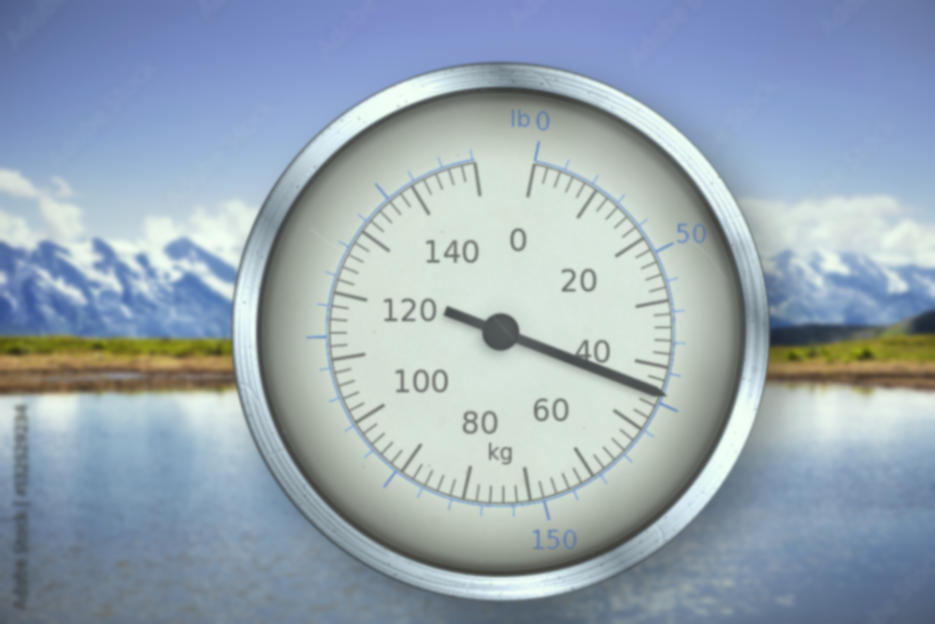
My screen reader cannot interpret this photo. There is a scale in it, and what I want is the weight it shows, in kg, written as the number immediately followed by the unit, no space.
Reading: 44kg
